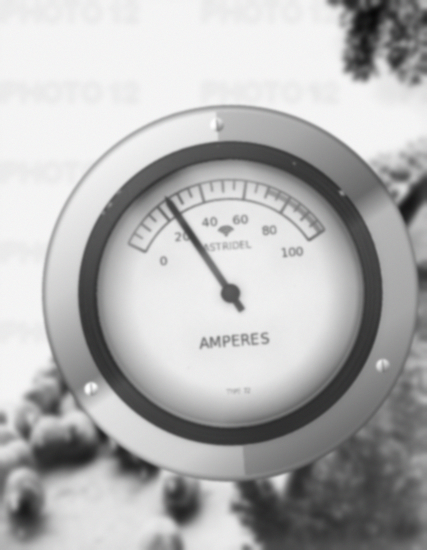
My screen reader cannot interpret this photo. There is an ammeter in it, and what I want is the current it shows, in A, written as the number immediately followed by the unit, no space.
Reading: 25A
